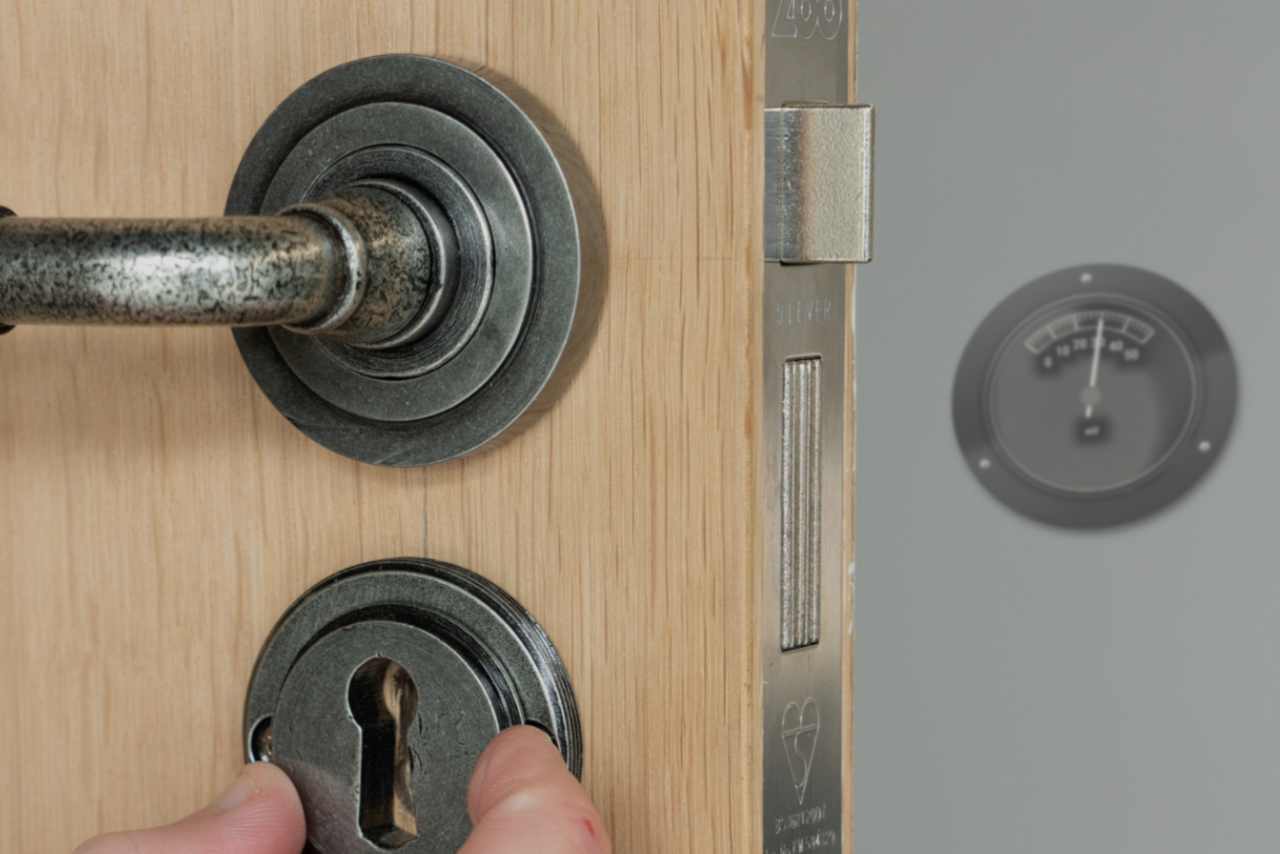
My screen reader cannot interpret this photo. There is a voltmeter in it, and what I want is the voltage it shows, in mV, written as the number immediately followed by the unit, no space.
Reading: 30mV
